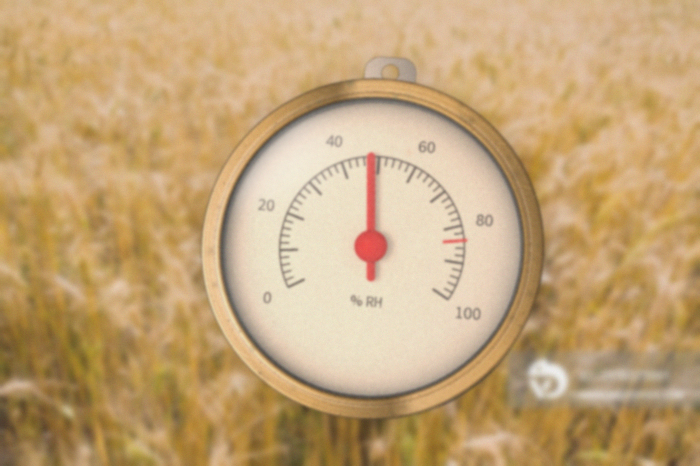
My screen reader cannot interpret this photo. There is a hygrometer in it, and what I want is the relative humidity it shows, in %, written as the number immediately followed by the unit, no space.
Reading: 48%
